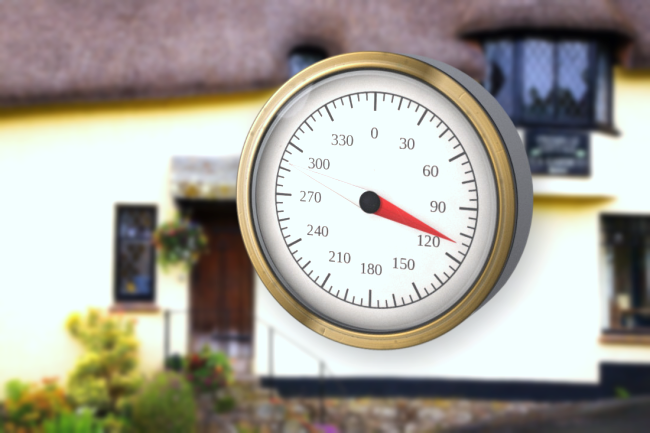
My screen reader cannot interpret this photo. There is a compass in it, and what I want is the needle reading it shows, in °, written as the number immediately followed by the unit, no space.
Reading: 110°
